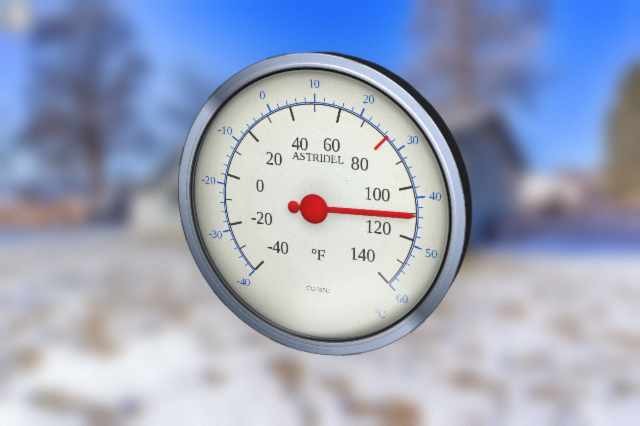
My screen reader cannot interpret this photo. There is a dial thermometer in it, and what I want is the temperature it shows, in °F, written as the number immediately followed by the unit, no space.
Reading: 110°F
